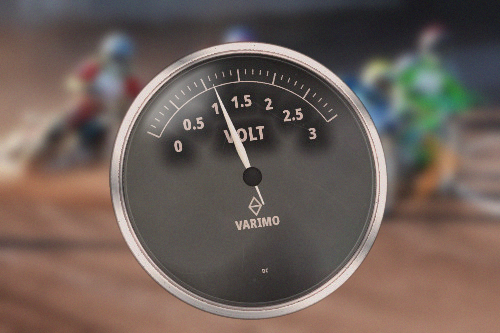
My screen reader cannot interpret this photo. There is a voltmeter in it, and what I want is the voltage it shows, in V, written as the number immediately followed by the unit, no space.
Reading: 1.1V
